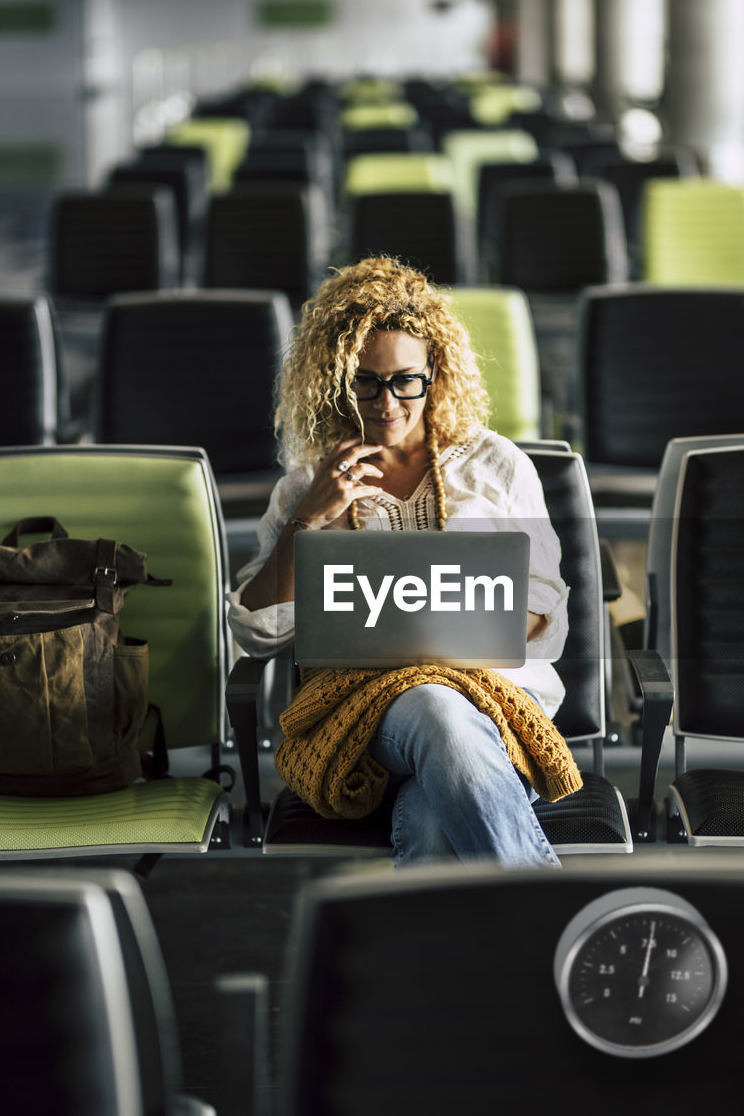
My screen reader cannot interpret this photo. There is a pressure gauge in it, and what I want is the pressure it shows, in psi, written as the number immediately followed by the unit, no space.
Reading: 7.5psi
